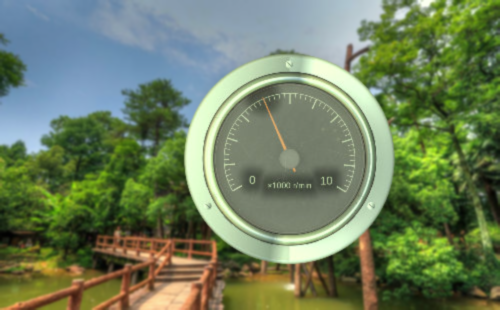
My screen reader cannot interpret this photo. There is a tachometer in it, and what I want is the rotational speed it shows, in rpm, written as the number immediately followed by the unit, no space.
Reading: 4000rpm
